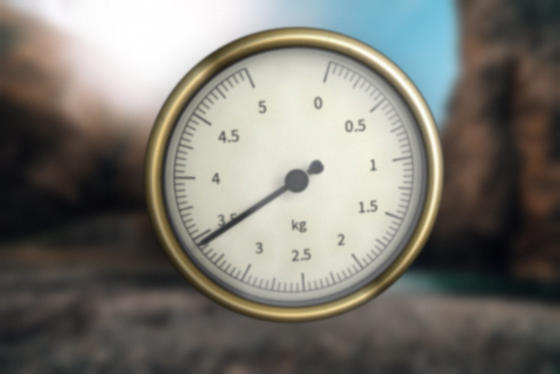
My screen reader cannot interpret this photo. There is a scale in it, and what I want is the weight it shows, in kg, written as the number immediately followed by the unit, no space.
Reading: 3.45kg
